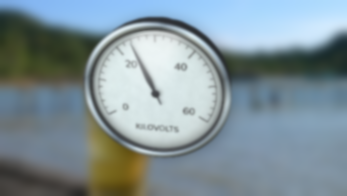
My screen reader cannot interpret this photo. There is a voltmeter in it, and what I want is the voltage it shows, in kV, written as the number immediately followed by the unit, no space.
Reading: 24kV
